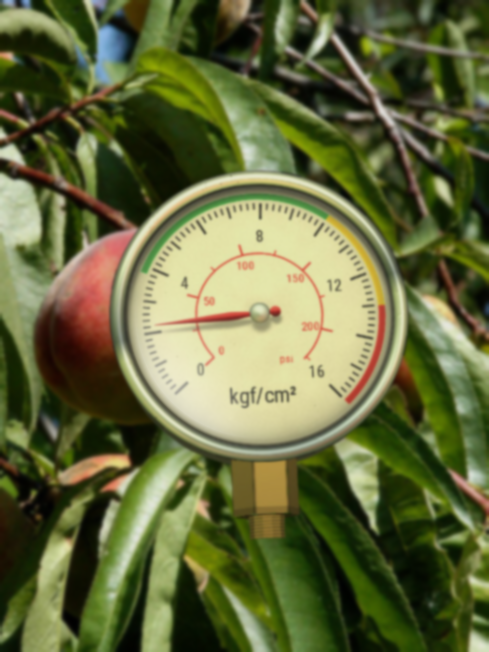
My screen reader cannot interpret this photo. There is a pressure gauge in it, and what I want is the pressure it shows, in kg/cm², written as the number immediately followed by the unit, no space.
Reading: 2.2kg/cm²
